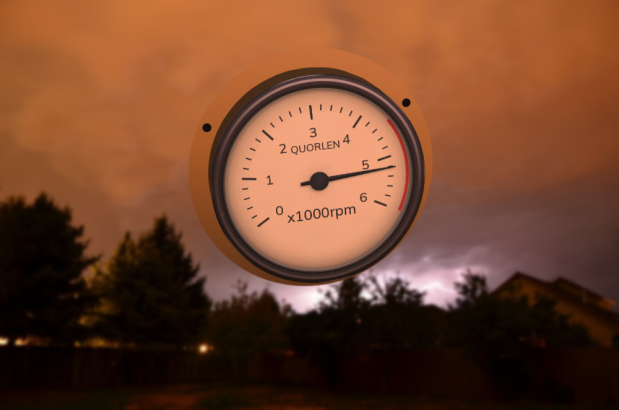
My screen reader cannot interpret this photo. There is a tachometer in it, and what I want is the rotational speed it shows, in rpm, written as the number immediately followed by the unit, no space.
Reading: 5200rpm
